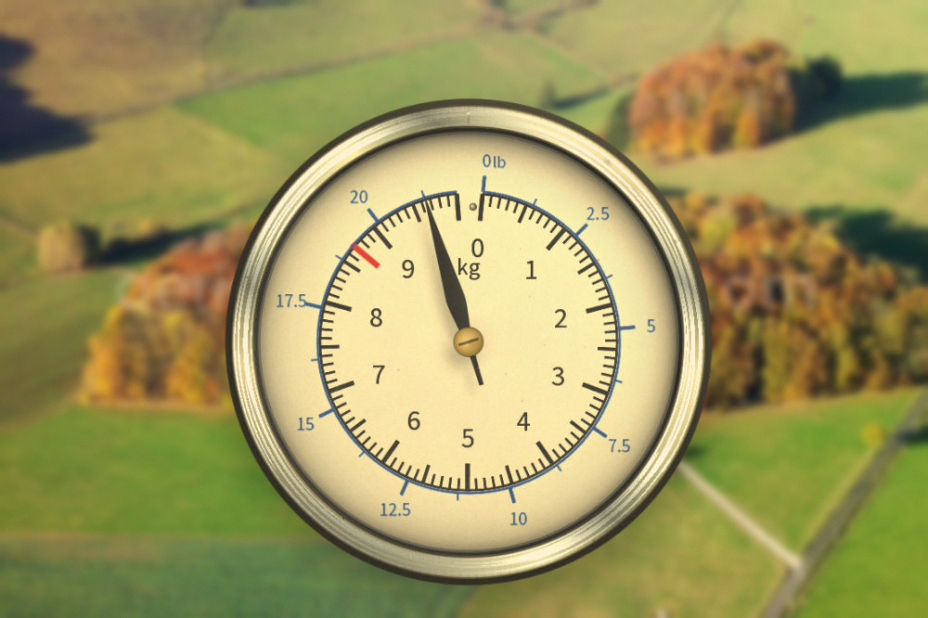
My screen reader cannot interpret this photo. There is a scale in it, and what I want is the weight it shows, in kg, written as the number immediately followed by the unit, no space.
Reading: 9.65kg
